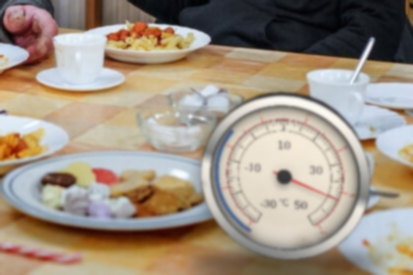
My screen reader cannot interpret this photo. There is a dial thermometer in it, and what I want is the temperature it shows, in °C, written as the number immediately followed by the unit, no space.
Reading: 40°C
